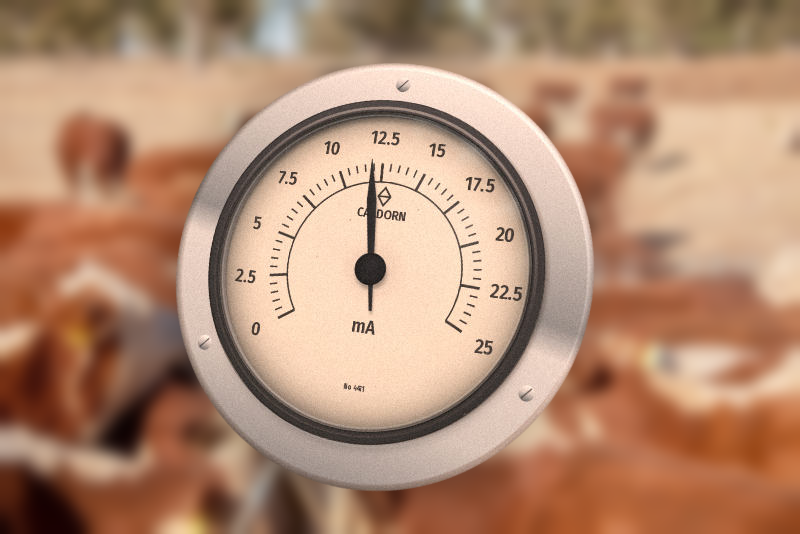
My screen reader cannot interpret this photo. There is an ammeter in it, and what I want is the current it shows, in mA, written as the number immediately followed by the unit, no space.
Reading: 12mA
